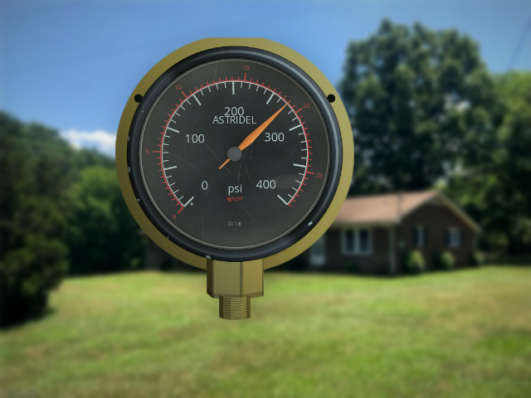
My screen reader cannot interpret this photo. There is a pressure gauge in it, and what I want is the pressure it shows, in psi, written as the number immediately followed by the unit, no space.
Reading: 270psi
